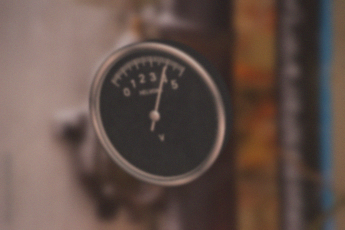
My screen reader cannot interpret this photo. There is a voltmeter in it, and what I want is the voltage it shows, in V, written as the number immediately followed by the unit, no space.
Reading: 4V
